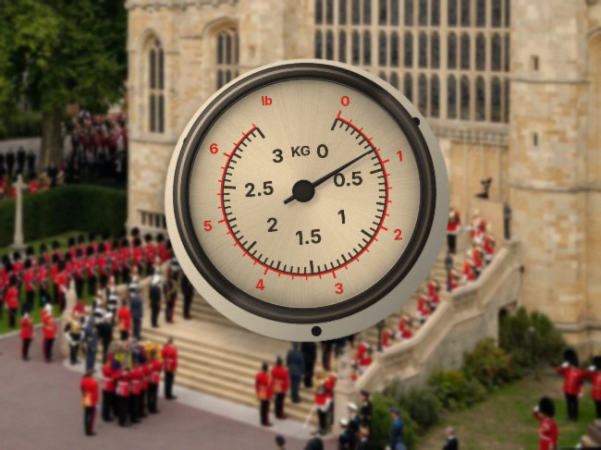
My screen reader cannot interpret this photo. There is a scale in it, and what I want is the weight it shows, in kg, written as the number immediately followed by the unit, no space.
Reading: 0.35kg
